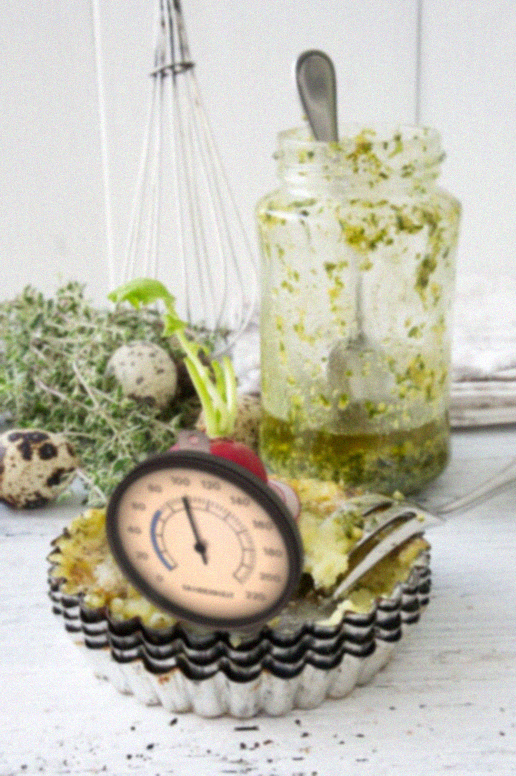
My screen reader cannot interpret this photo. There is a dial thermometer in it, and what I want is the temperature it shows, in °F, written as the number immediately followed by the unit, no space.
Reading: 100°F
